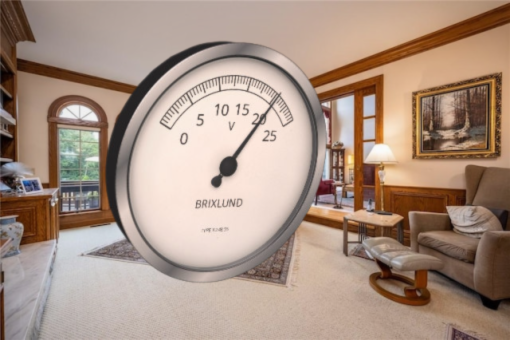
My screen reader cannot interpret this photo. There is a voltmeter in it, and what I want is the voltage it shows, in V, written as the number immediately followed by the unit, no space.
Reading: 20V
